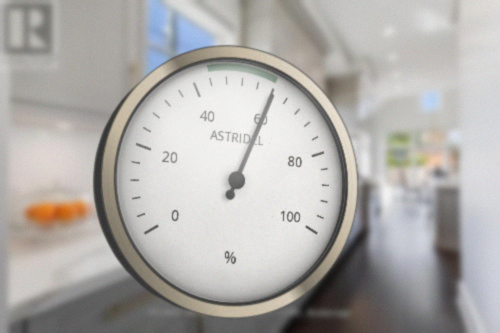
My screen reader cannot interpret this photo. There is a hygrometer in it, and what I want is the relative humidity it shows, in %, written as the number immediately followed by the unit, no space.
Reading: 60%
